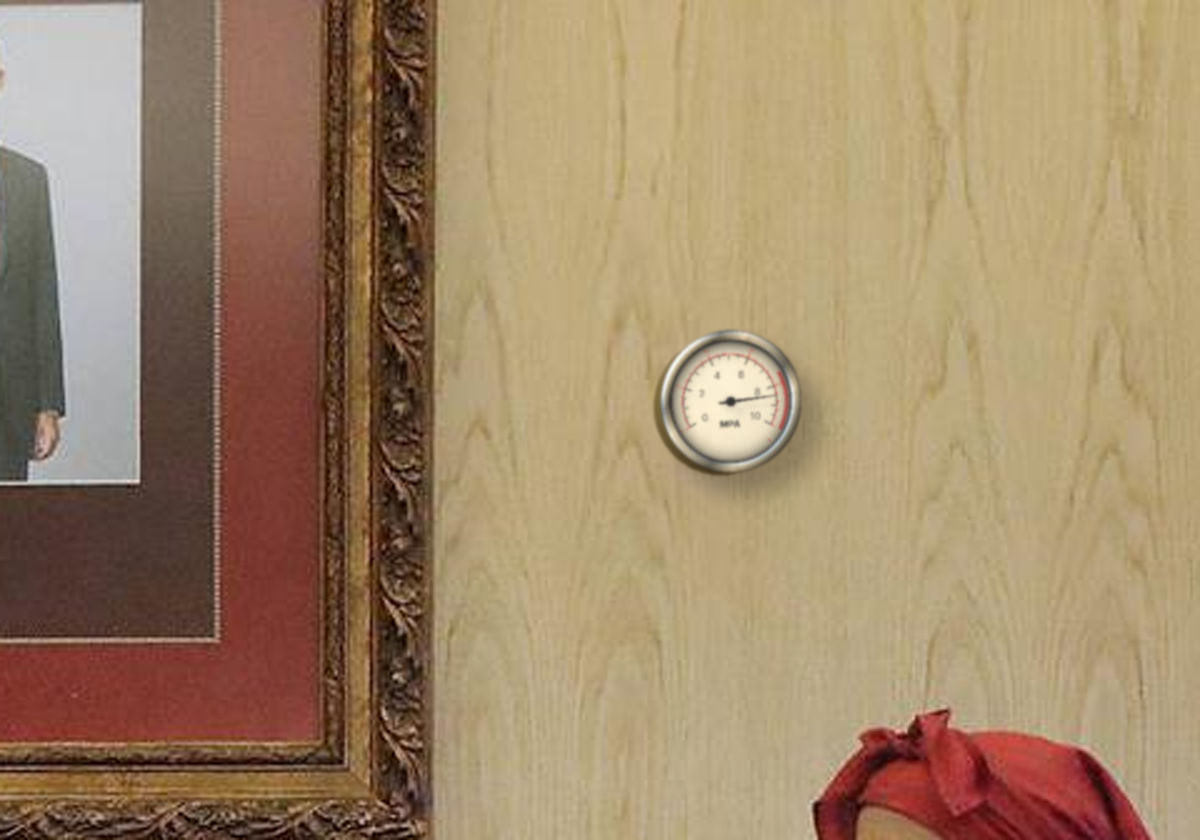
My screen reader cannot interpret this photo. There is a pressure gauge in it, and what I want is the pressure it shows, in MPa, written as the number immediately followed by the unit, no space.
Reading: 8.5MPa
